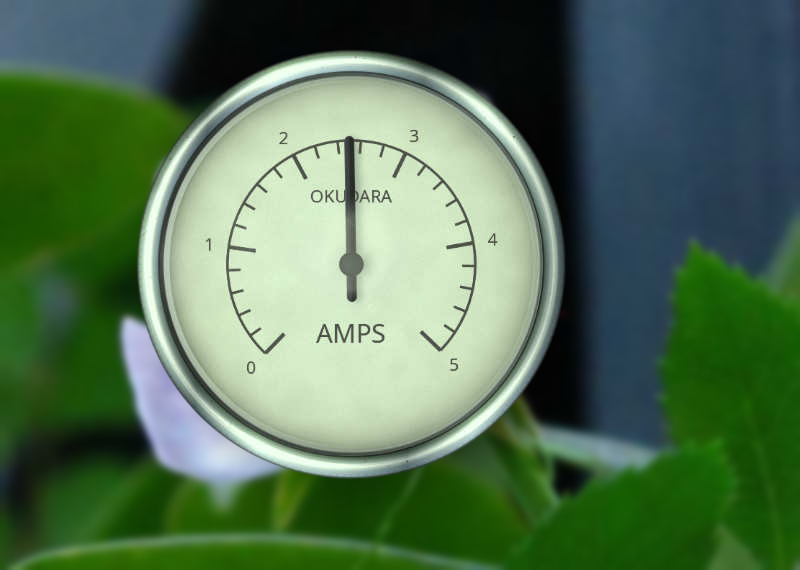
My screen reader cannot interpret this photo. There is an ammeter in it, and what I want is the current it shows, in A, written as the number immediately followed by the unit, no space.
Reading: 2.5A
